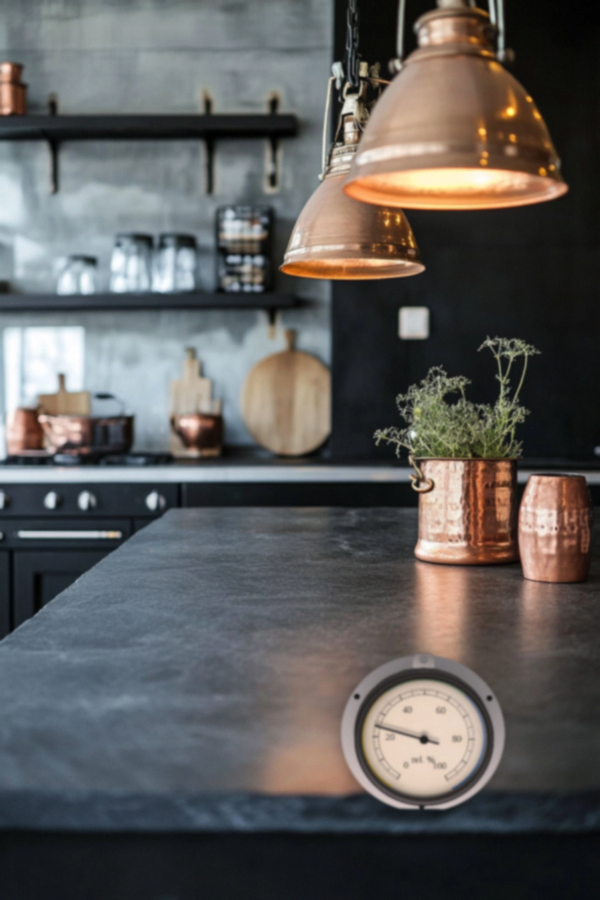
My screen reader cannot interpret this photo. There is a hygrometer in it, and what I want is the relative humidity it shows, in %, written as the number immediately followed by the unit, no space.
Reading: 25%
